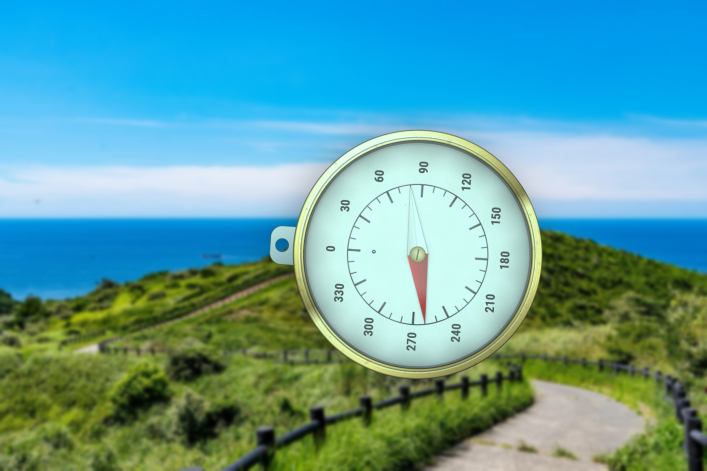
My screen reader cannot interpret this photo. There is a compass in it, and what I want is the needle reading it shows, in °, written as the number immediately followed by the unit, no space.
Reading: 260°
